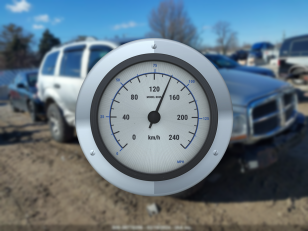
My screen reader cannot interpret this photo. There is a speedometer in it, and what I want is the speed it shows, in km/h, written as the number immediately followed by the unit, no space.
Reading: 140km/h
